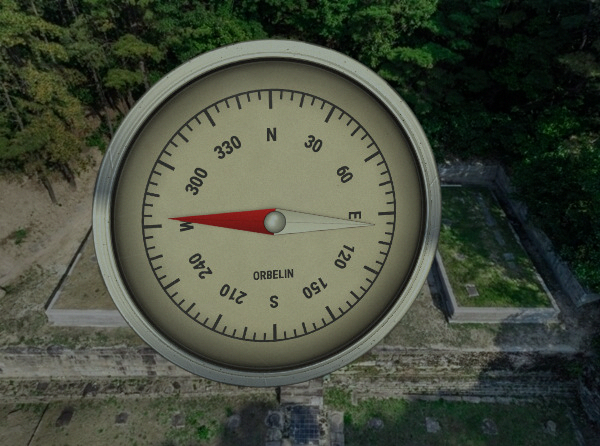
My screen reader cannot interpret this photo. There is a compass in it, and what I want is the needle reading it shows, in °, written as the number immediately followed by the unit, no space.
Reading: 275°
